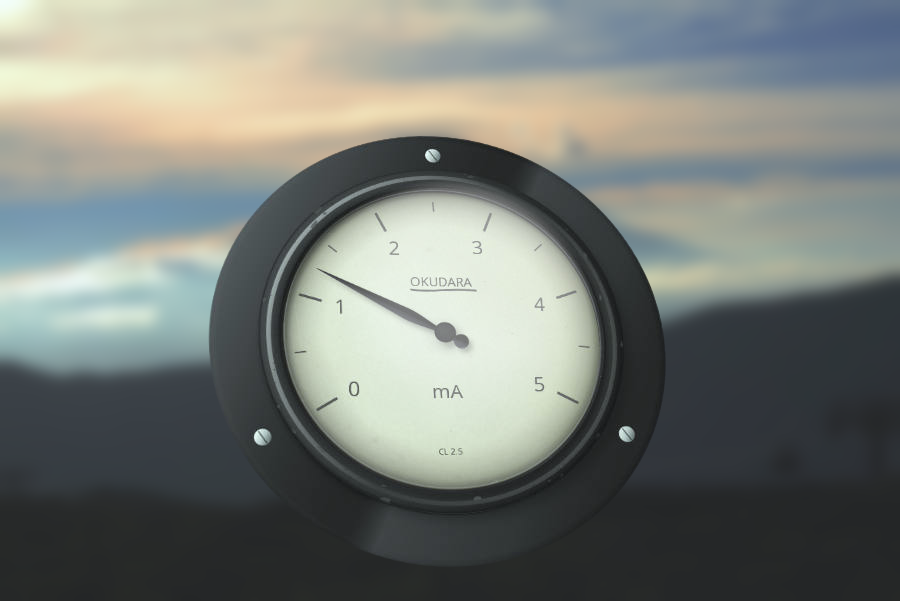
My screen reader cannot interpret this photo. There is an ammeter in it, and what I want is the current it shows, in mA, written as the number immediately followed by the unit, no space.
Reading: 1.25mA
